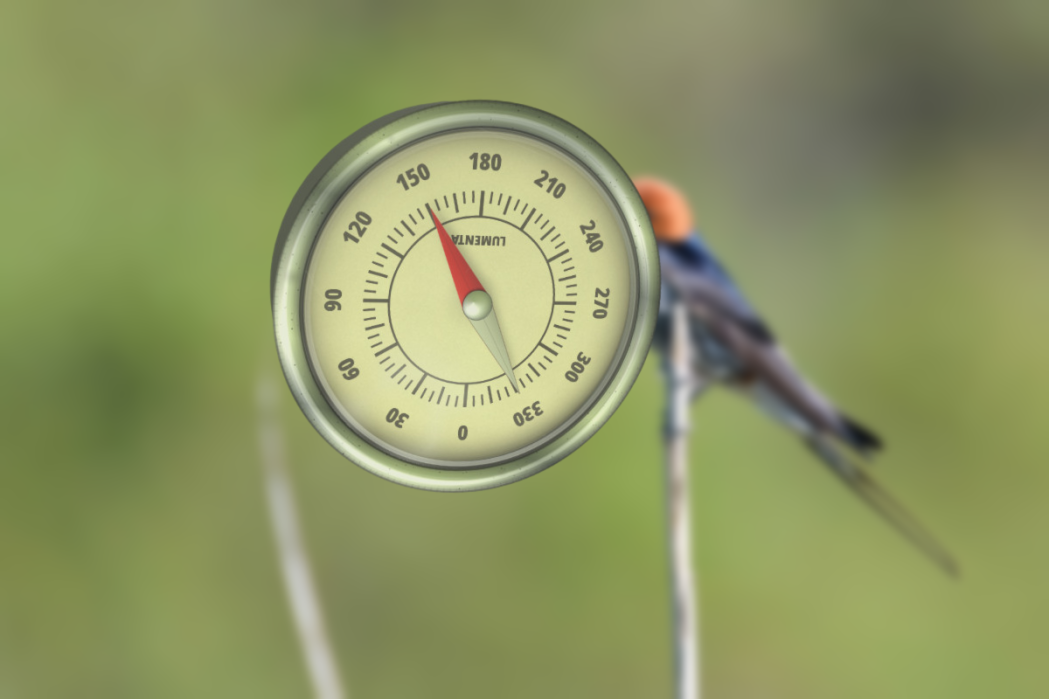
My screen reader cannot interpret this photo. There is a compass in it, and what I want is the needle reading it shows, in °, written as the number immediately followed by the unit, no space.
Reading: 150°
